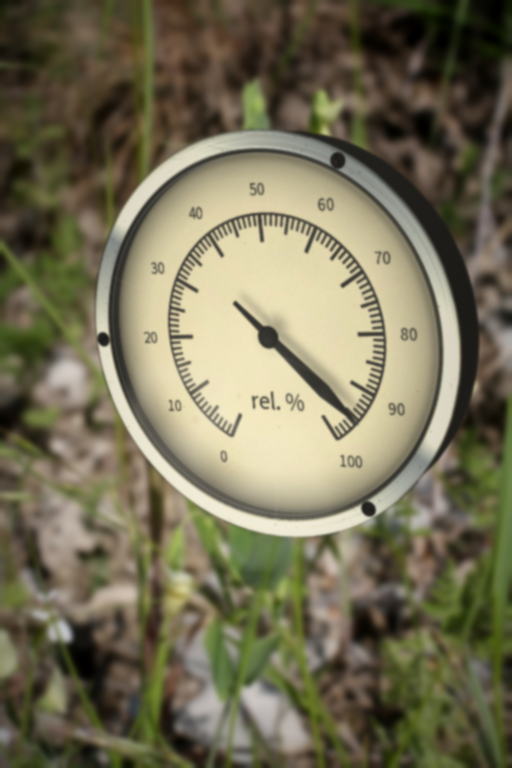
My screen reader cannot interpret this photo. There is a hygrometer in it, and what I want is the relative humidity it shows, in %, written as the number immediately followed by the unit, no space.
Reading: 95%
